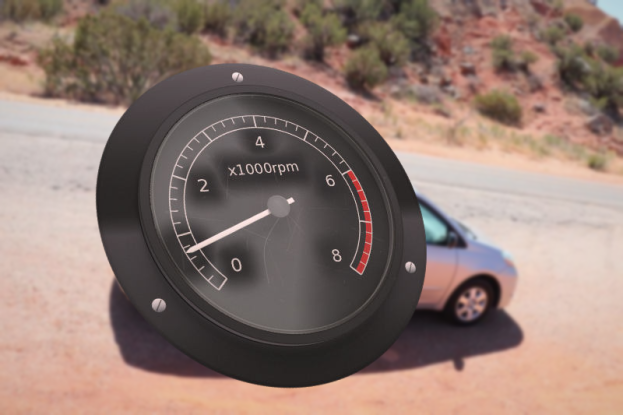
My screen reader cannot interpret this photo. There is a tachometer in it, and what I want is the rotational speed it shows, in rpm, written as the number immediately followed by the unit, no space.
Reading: 700rpm
